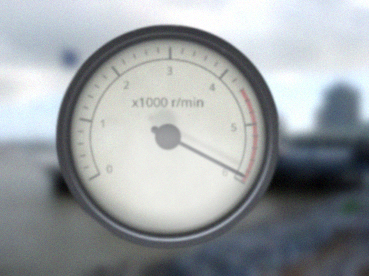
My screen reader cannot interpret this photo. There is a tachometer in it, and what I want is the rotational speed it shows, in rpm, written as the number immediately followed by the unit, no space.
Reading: 5900rpm
